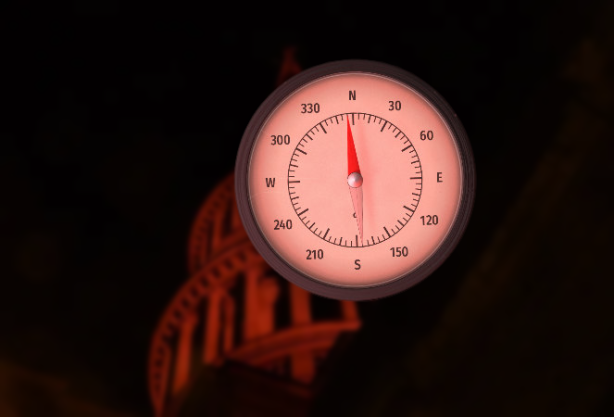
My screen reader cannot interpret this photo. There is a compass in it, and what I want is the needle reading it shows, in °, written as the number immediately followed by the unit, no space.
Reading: 355°
